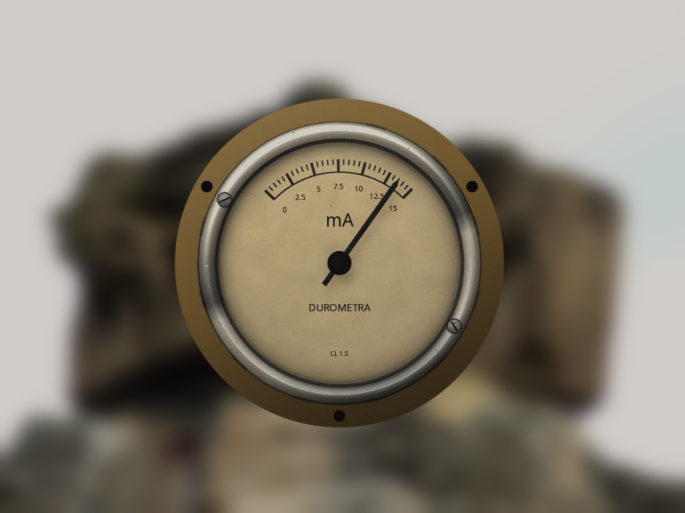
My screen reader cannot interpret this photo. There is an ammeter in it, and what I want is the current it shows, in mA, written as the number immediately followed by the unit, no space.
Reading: 13.5mA
